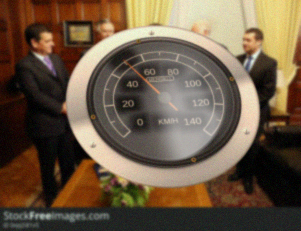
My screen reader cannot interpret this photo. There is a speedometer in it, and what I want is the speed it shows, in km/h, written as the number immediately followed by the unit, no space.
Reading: 50km/h
